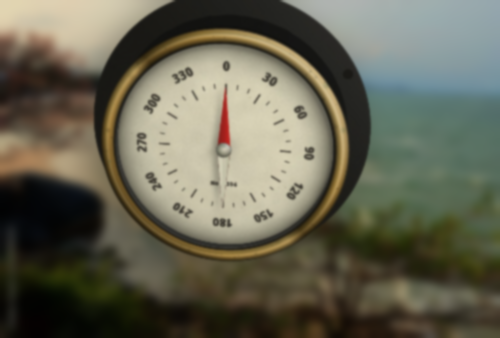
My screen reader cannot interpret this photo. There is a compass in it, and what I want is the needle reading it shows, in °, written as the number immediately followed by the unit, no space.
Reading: 0°
